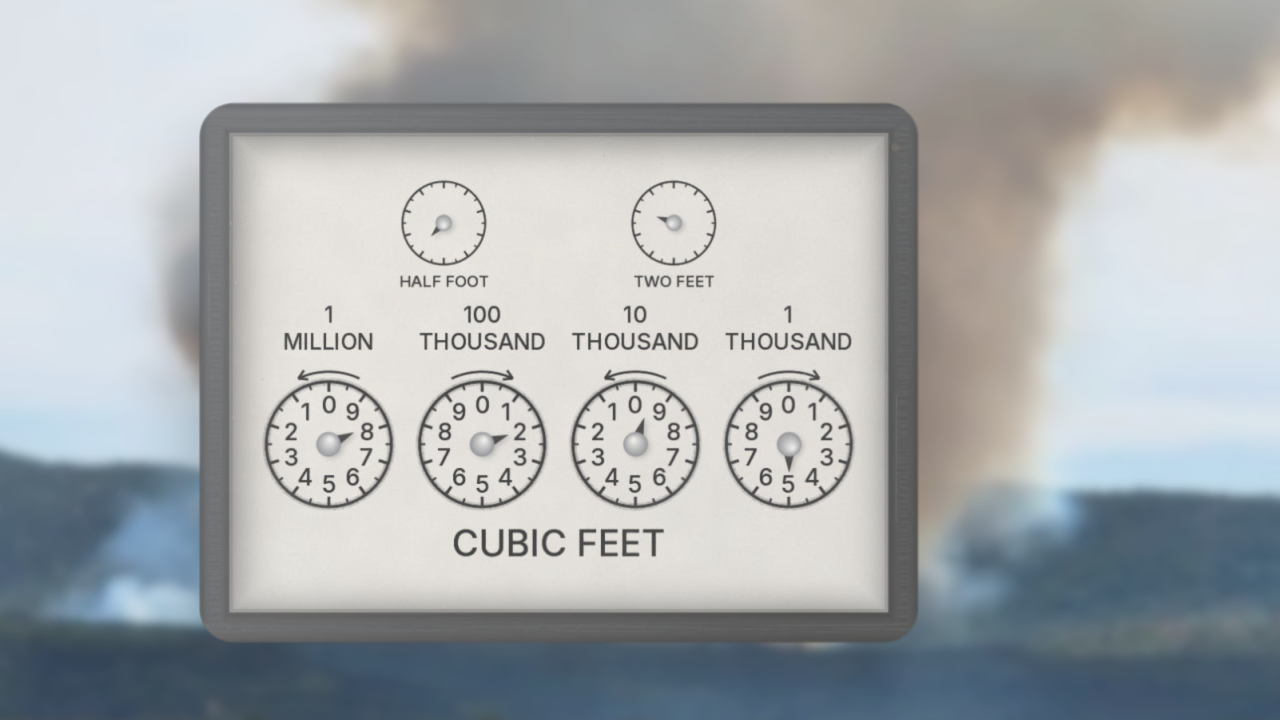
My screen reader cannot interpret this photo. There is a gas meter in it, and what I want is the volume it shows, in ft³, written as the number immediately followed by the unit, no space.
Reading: 819500ft³
